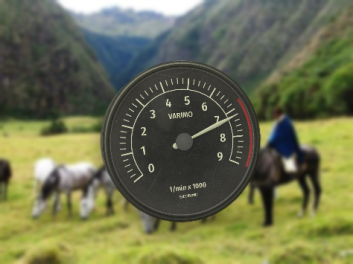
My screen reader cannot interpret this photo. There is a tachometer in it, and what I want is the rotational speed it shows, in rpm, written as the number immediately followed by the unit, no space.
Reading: 7200rpm
